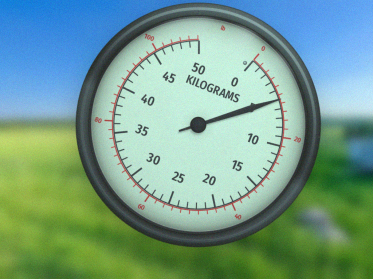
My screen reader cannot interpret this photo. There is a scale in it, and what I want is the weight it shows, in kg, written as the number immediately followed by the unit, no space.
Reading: 5kg
